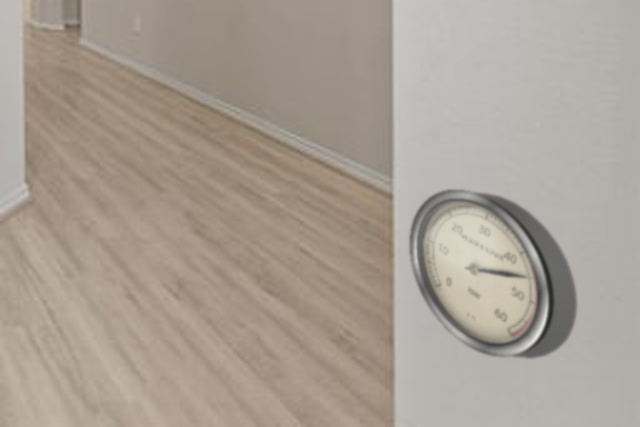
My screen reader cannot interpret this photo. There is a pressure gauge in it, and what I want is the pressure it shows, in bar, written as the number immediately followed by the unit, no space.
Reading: 45bar
